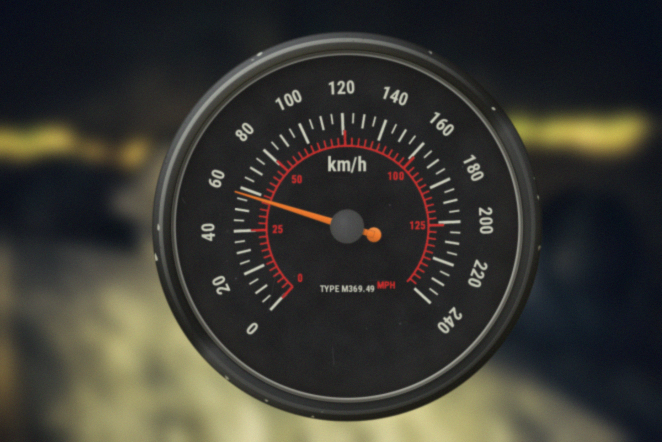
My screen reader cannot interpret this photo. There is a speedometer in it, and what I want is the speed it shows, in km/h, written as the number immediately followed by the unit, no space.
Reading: 57.5km/h
